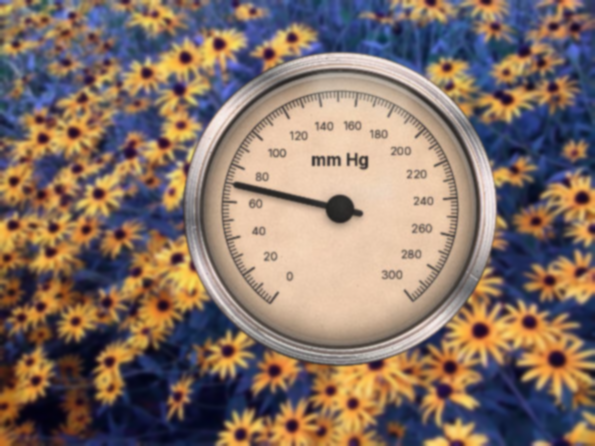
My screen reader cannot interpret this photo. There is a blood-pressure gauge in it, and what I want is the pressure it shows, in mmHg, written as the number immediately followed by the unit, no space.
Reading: 70mmHg
